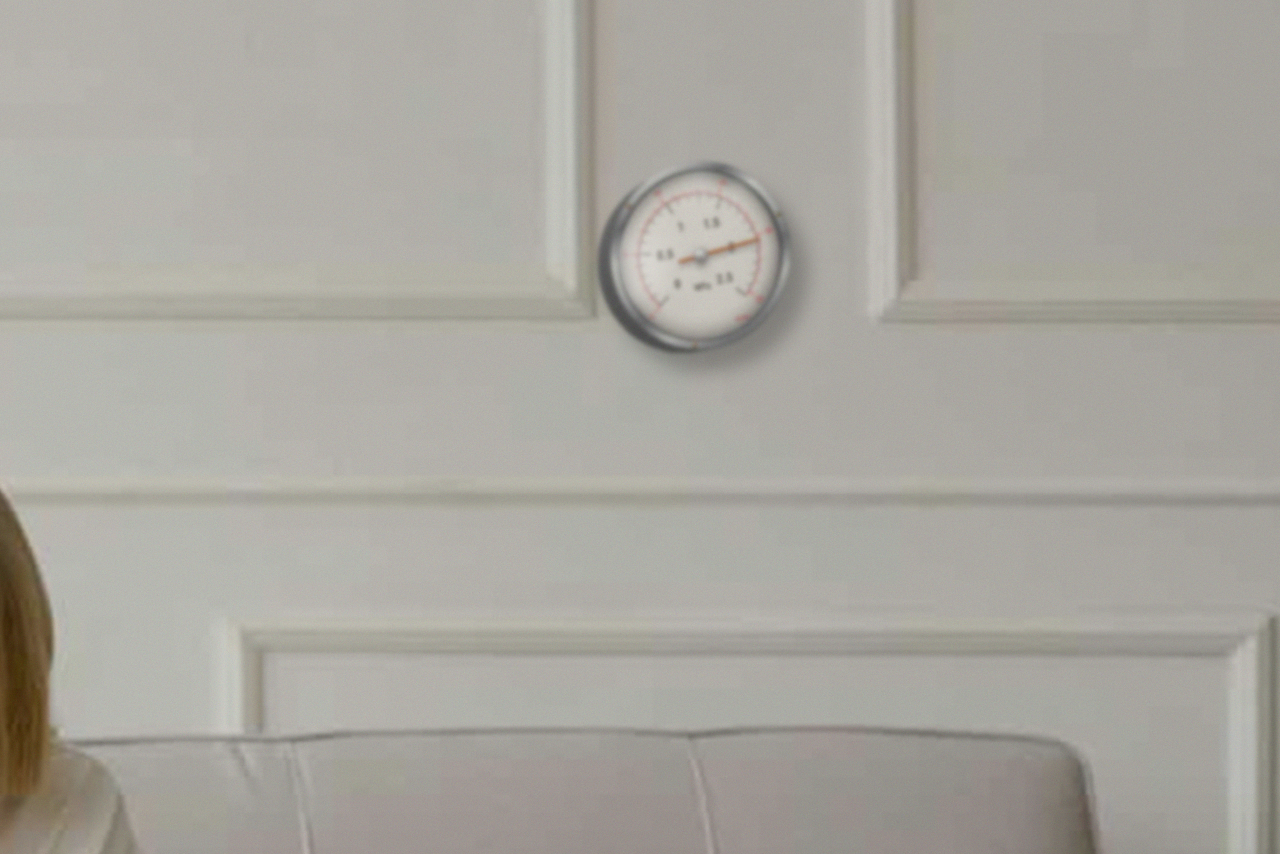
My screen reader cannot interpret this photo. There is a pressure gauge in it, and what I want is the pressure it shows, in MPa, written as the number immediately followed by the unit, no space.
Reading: 2MPa
